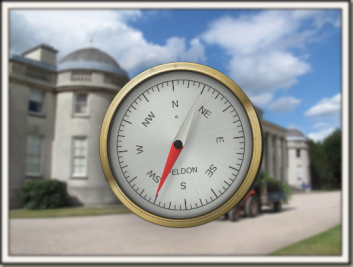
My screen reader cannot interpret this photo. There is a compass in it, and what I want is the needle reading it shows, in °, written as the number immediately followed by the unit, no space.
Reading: 210°
